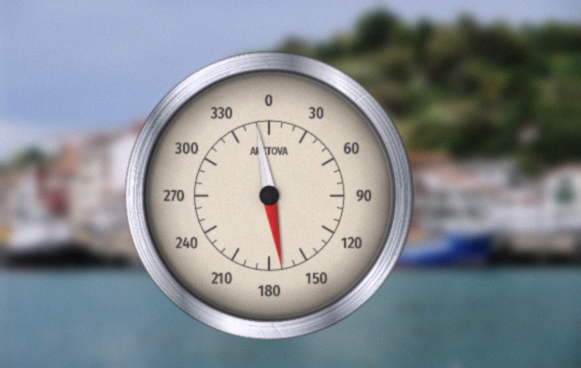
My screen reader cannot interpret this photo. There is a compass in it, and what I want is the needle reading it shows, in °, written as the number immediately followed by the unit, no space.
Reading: 170°
